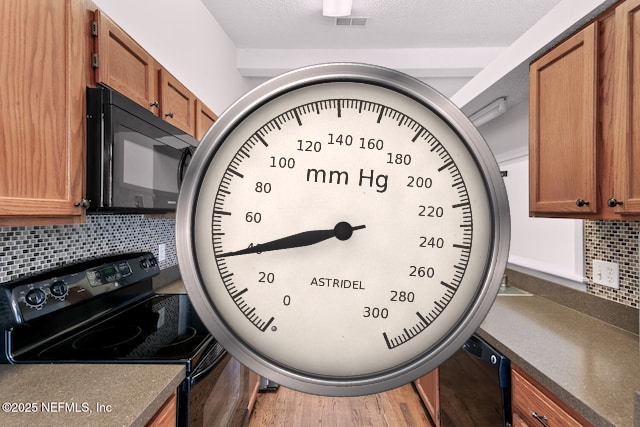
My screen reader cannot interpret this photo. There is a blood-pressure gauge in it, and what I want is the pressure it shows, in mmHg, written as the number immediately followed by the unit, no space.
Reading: 40mmHg
